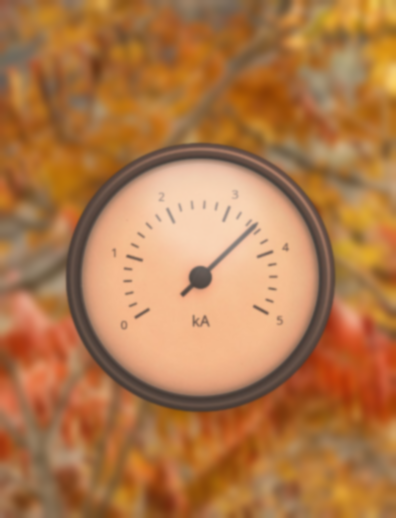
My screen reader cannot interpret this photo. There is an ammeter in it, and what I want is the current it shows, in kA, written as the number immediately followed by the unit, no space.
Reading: 3.5kA
